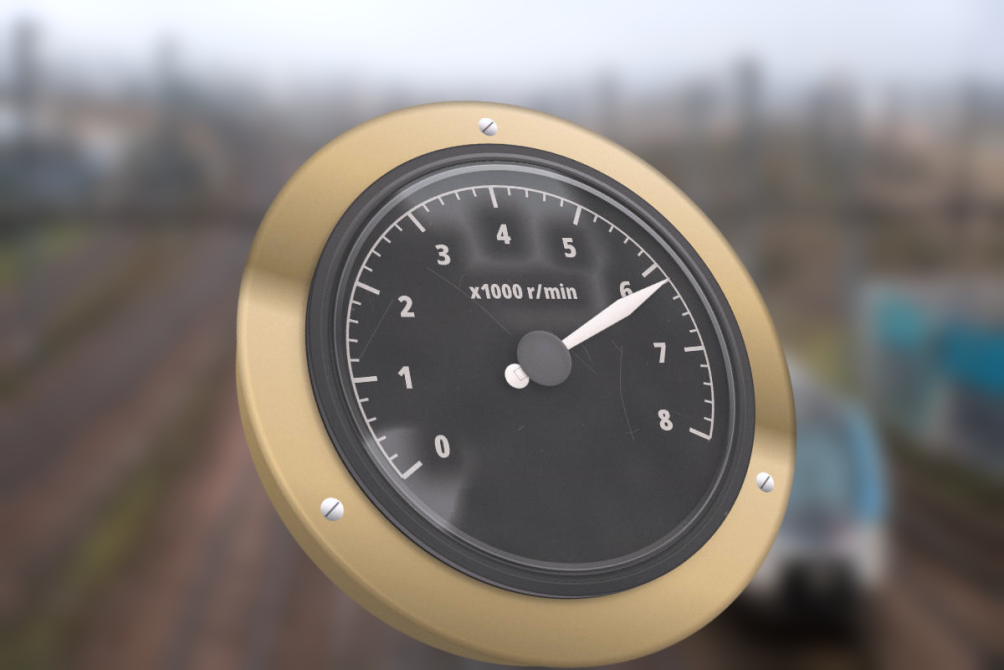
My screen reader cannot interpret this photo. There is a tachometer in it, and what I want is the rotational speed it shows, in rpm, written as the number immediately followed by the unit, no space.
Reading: 6200rpm
